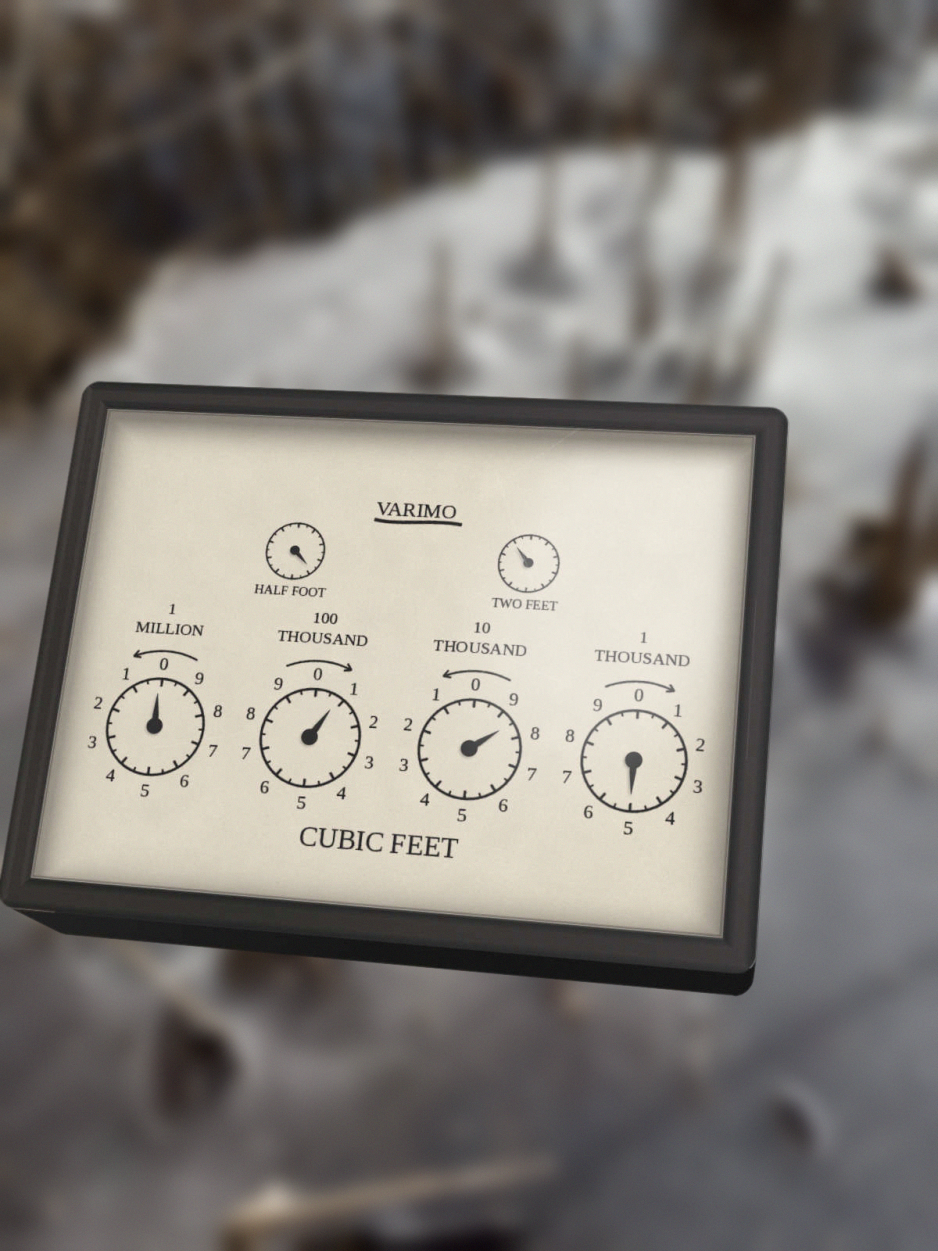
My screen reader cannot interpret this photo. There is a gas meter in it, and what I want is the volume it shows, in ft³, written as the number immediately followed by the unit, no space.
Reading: 8500ft³
